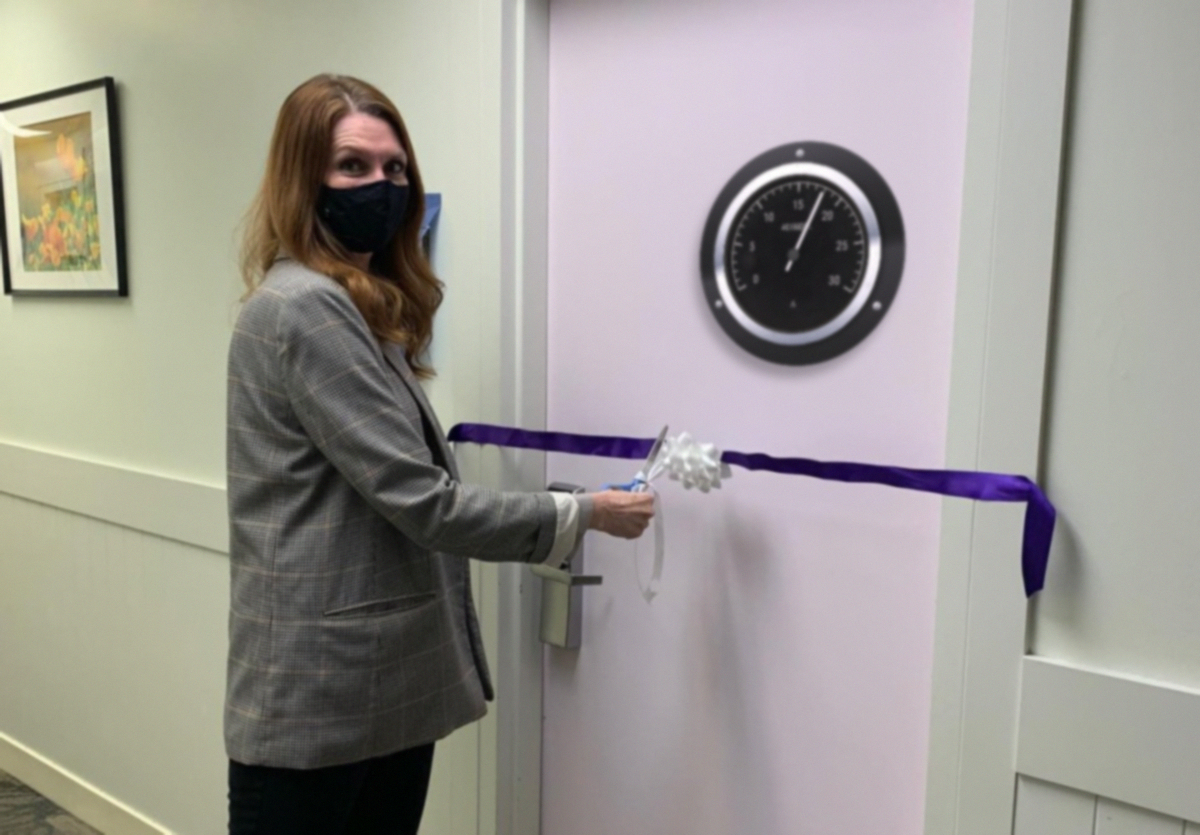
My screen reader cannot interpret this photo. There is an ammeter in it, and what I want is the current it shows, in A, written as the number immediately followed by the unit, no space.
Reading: 18A
